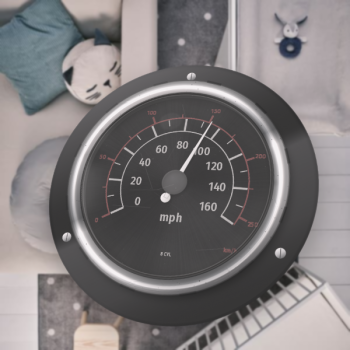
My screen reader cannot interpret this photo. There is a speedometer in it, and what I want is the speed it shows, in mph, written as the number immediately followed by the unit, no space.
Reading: 95mph
